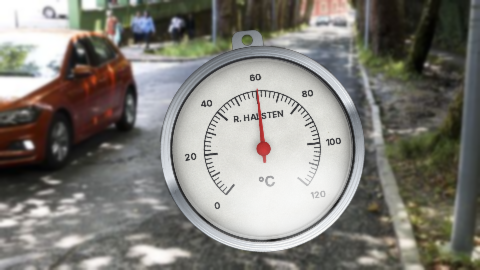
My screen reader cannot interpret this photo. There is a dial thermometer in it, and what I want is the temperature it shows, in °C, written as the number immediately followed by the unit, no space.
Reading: 60°C
